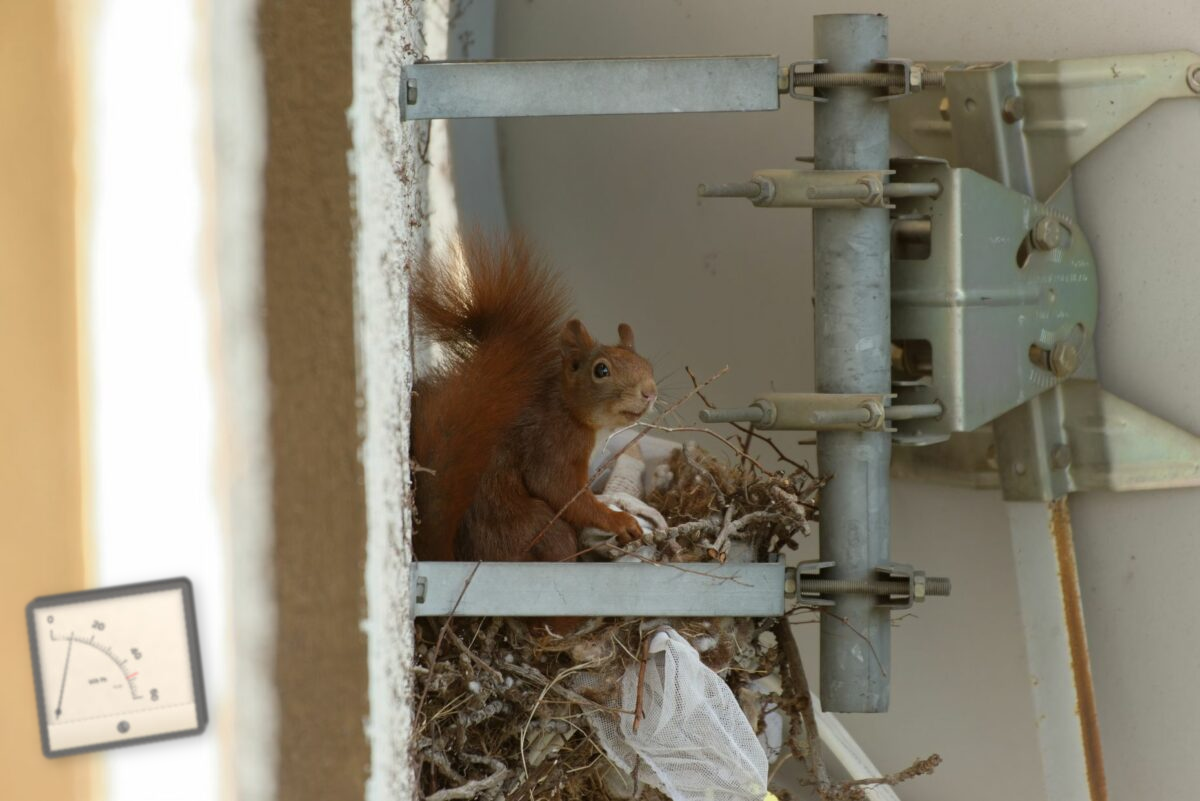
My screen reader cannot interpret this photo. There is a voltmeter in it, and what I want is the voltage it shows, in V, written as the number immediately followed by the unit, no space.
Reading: 10V
